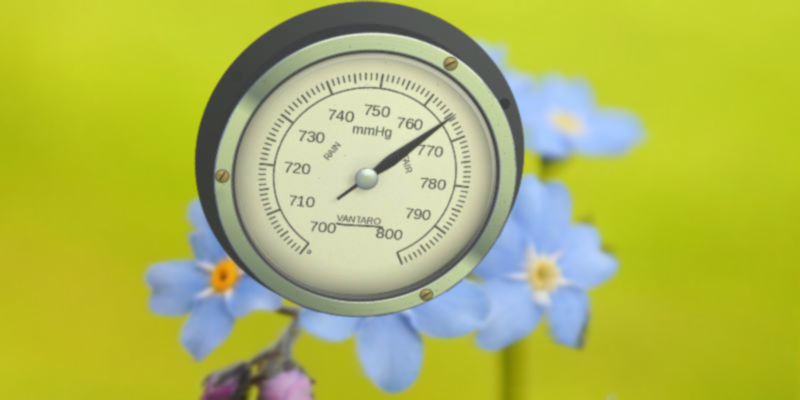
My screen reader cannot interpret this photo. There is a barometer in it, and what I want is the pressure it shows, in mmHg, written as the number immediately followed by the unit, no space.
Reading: 765mmHg
